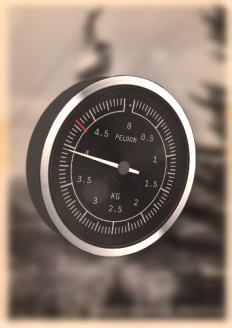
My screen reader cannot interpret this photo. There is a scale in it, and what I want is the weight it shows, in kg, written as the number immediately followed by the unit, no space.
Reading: 3.95kg
